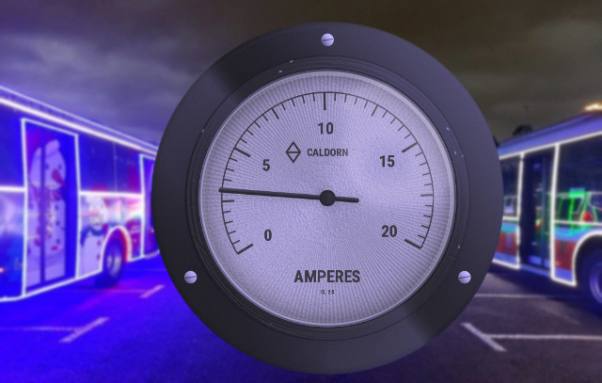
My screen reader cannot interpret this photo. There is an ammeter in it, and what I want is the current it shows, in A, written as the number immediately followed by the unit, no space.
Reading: 3A
